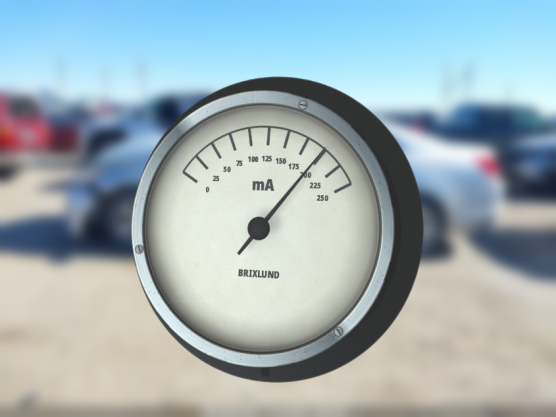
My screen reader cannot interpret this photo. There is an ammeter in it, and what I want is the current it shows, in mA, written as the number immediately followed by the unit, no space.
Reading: 200mA
